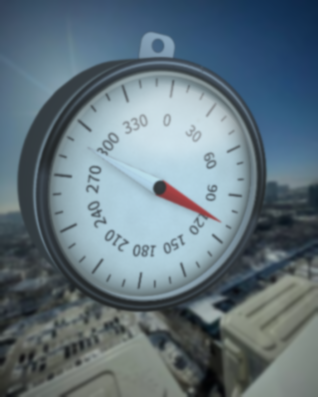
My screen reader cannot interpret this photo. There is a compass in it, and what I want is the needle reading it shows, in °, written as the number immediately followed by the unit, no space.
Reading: 110°
